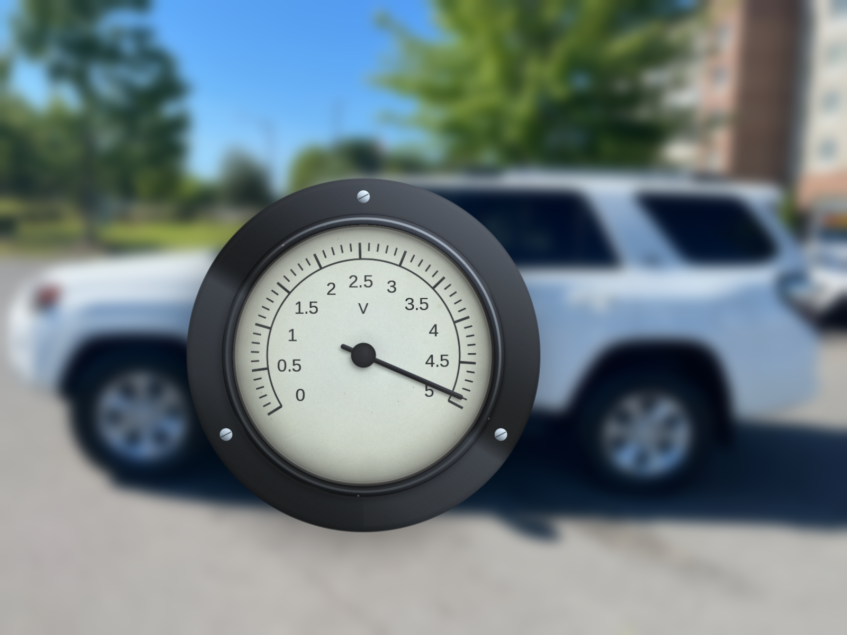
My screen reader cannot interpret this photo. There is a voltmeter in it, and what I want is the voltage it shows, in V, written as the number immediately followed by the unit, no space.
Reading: 4.9V
